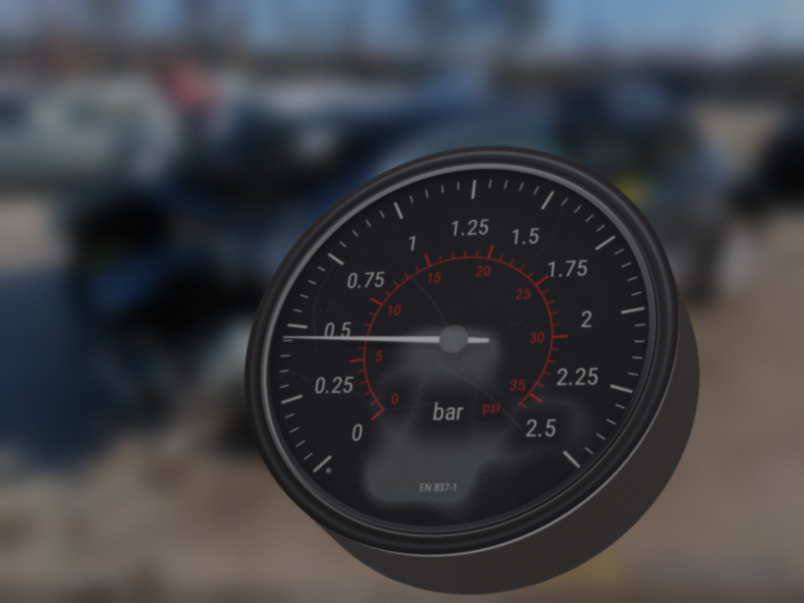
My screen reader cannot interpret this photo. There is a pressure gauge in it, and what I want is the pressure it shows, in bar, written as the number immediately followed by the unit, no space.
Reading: 0.45bar
